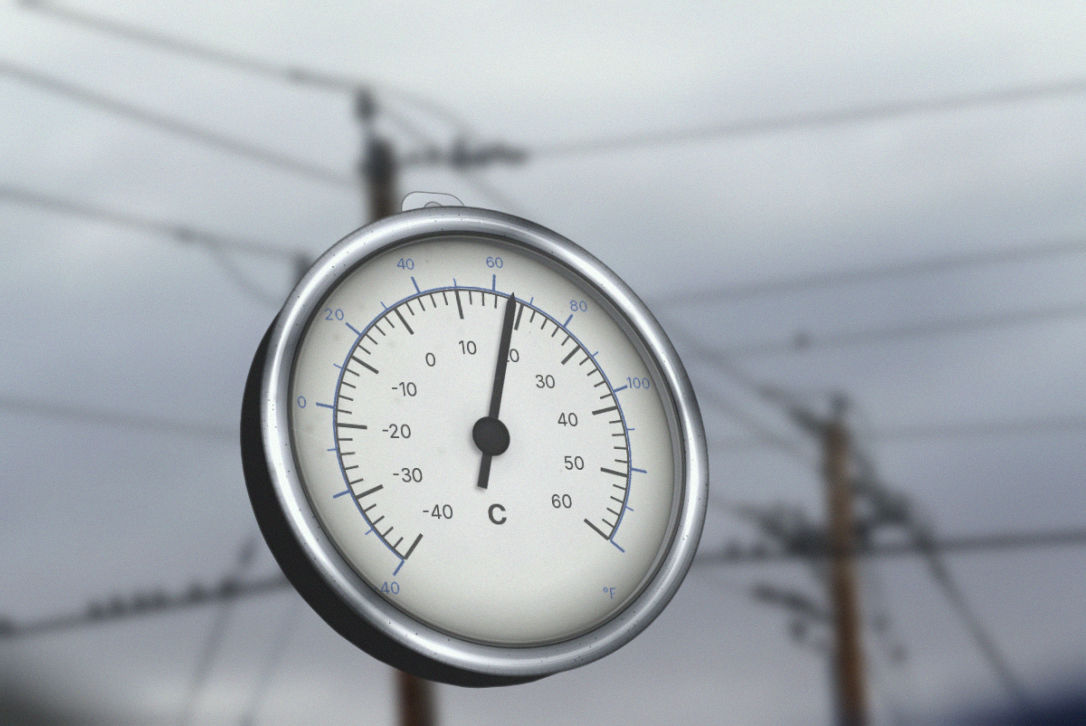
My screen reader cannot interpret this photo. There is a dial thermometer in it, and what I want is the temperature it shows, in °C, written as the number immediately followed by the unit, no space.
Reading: 18°C
